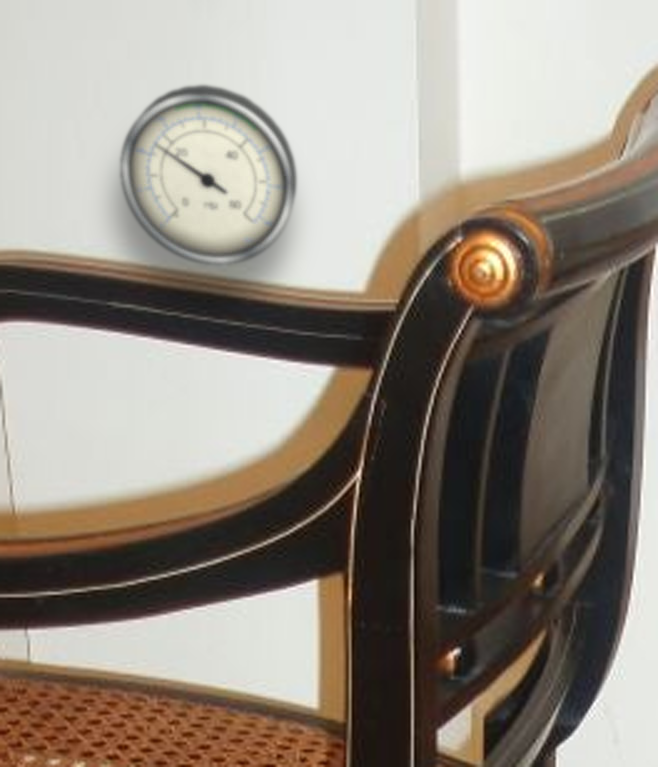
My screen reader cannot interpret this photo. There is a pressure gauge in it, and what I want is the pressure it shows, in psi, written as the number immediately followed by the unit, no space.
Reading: 17.5psi
